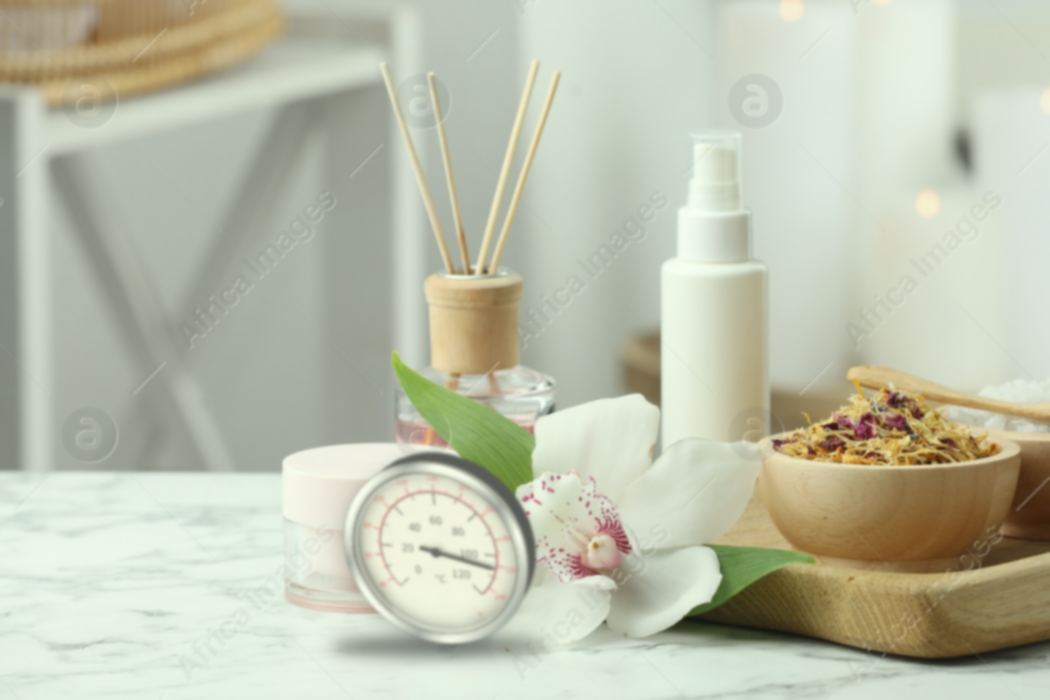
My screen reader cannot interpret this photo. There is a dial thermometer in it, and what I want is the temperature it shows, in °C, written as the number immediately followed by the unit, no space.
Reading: 105°C
